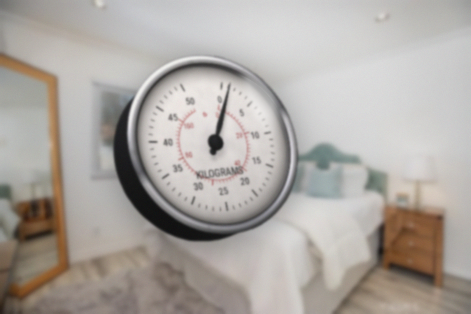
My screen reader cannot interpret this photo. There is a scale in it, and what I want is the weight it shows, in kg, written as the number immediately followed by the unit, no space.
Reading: 1kg
